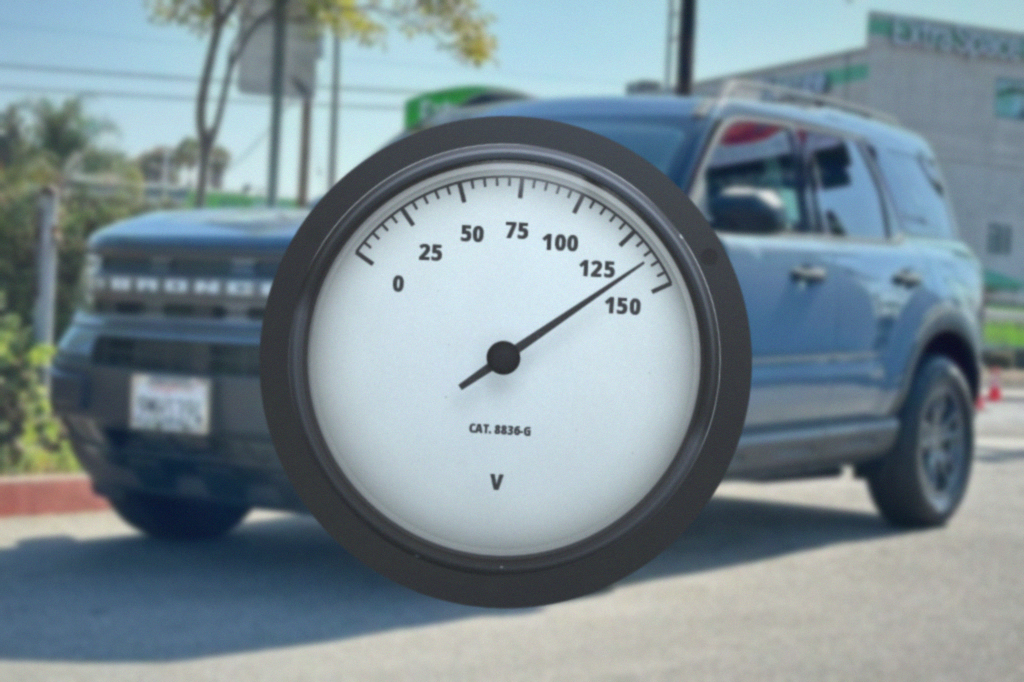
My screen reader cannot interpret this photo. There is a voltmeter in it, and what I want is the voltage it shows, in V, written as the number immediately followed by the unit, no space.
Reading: 137.5V
